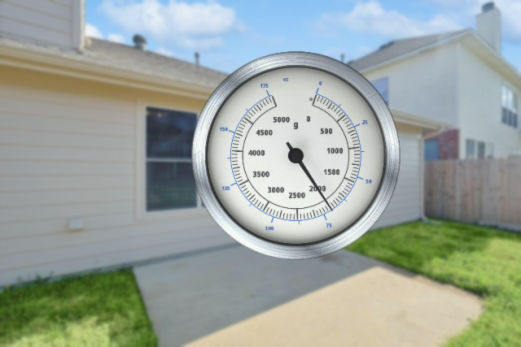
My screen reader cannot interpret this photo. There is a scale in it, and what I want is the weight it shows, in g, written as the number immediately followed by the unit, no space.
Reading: 2000g
